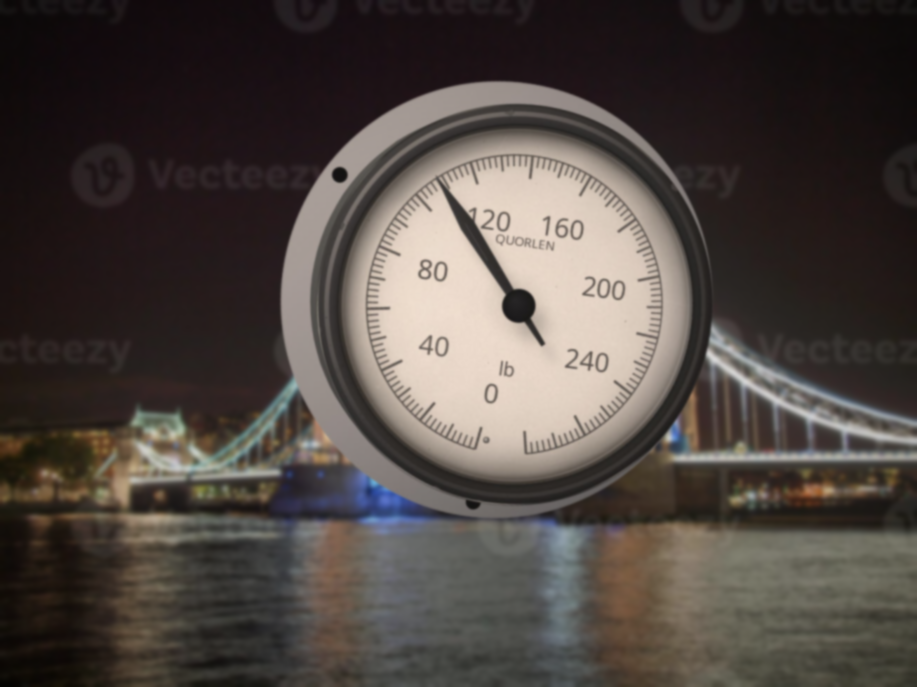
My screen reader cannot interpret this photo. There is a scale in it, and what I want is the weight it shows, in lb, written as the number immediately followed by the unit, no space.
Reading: 108lb
